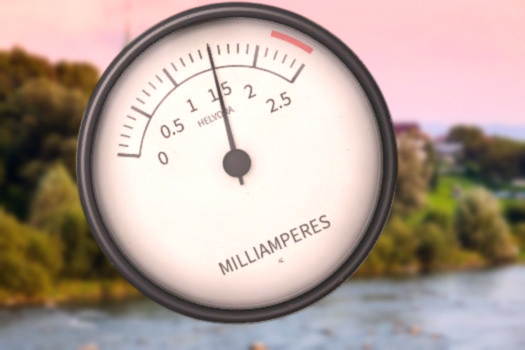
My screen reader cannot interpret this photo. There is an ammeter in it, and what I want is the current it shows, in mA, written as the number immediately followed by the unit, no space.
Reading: 1.5mA
